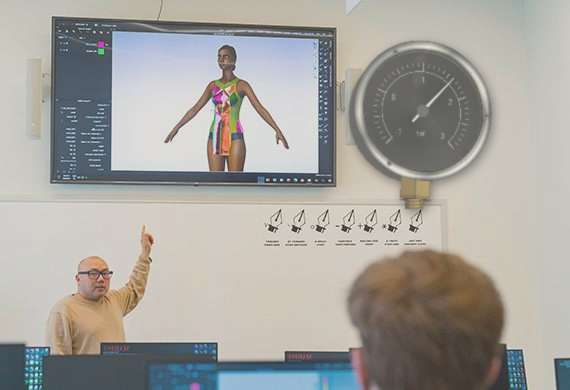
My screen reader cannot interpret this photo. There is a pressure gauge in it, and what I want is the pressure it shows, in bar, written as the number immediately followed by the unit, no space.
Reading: 1.6bar
